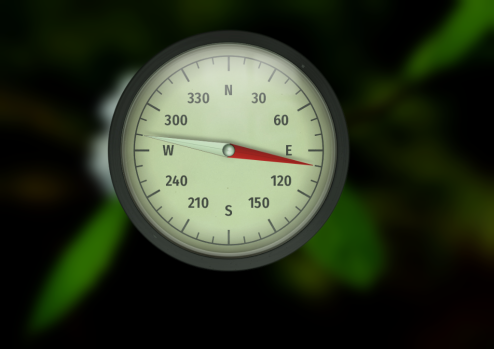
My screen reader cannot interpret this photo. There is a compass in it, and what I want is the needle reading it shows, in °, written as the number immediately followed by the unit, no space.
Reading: 100°
